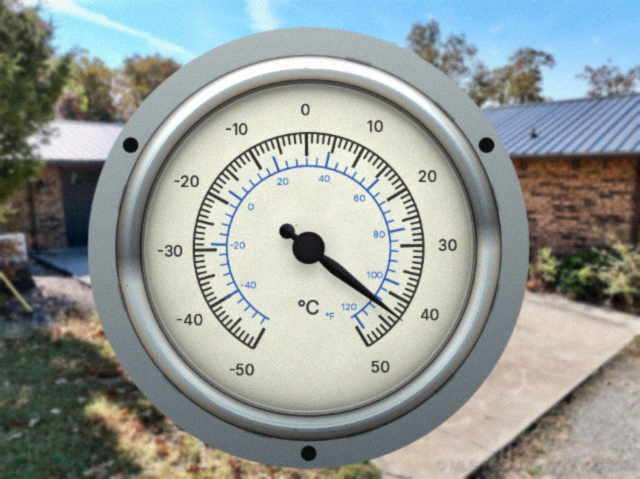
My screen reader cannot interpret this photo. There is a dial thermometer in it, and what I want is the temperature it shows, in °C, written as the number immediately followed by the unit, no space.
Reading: 43°C
